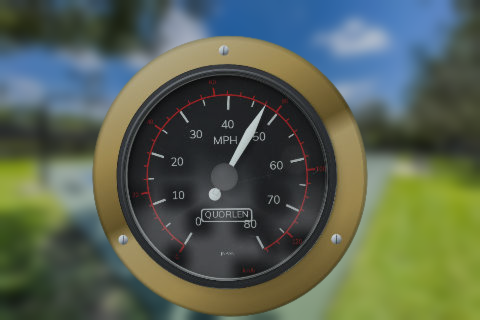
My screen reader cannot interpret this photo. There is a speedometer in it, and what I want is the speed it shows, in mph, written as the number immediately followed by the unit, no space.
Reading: 47.5mph
